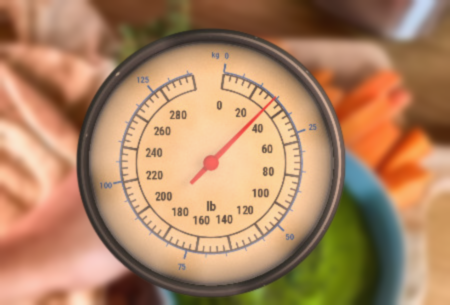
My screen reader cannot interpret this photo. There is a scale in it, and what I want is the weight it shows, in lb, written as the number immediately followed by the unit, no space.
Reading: 32lb
